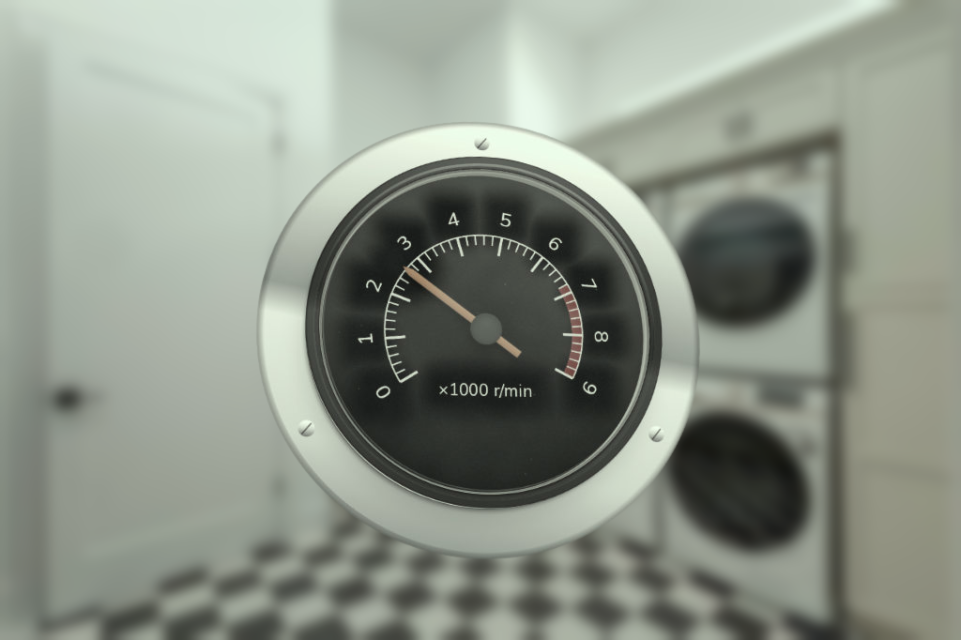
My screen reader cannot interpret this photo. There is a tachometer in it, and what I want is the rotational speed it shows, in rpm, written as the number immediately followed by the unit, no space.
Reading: 2600rpm
